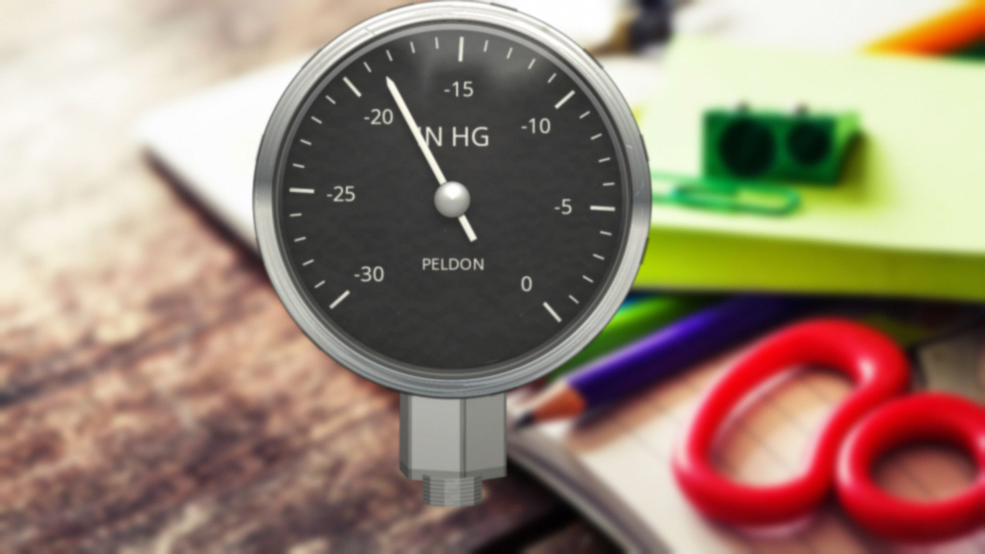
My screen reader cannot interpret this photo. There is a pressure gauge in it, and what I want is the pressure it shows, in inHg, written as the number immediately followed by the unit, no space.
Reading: -18.5inHg
